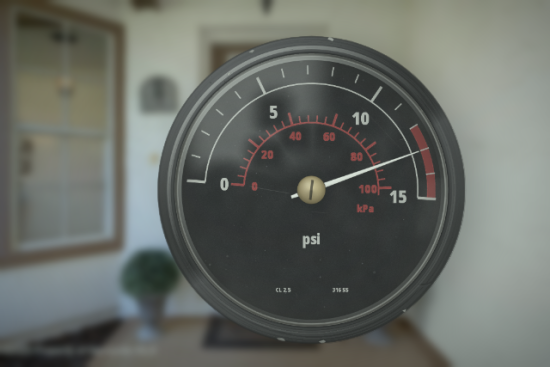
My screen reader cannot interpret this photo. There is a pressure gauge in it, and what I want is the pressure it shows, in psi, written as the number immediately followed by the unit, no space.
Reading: 13psi
